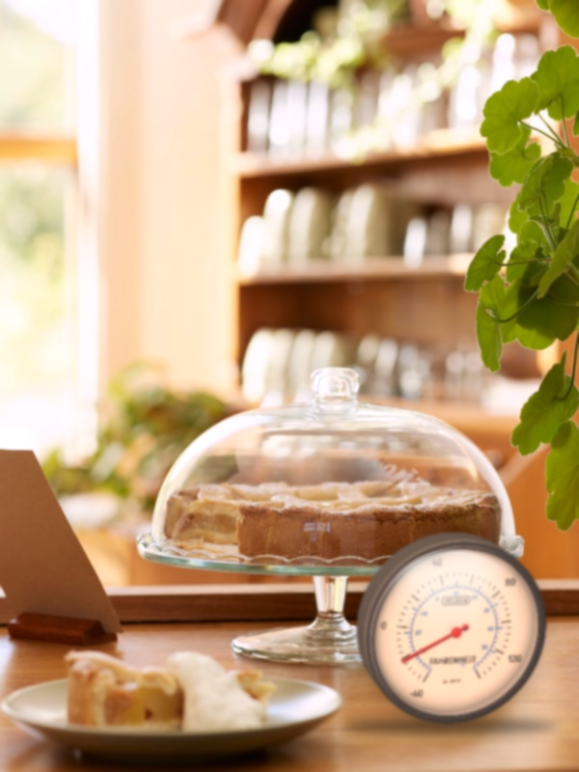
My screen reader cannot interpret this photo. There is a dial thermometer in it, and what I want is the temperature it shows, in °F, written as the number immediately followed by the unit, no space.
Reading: -20°F
